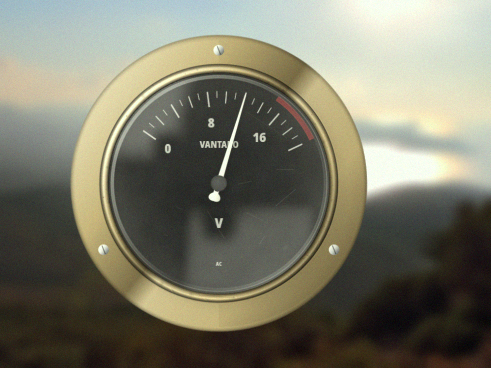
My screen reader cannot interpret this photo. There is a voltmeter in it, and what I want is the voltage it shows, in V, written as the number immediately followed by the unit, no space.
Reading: 12V
